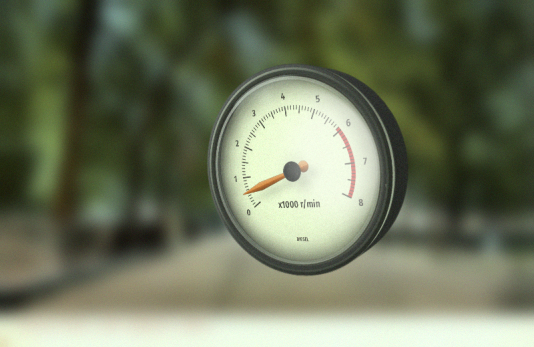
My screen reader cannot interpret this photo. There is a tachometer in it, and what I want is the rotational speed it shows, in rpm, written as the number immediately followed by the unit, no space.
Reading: 500rpm
